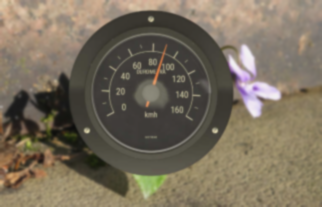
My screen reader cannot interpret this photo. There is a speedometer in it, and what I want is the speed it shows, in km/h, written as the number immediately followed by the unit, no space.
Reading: 90km/h
